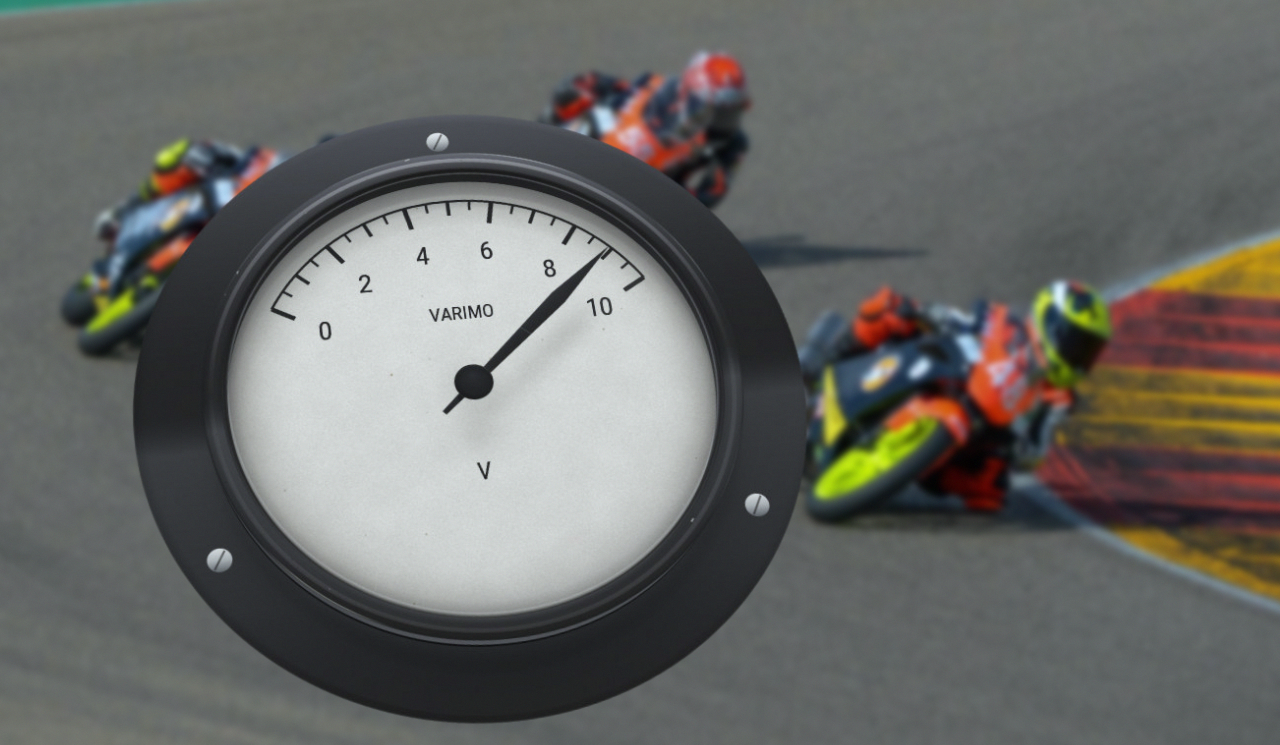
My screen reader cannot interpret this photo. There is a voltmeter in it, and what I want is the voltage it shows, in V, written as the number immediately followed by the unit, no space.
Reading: 9V
